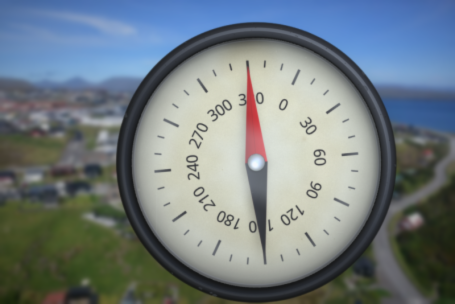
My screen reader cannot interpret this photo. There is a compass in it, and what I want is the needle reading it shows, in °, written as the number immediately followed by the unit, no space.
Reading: 330°
